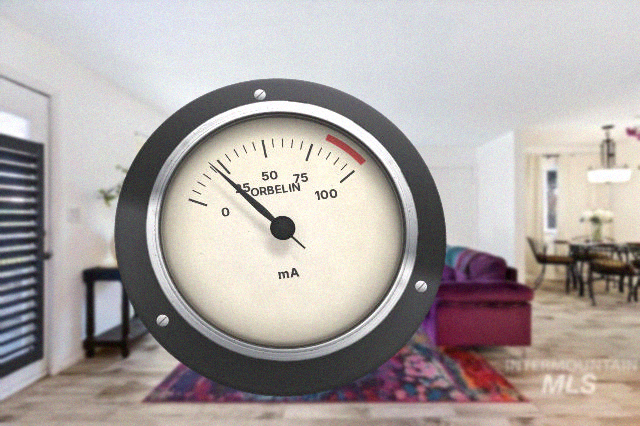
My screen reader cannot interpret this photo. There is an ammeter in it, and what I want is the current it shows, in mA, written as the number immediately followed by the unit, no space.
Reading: 20mA
